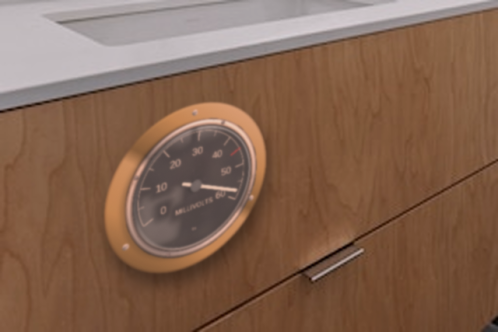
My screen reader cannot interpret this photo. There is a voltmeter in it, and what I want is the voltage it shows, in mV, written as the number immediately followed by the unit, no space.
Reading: 57.5mV
